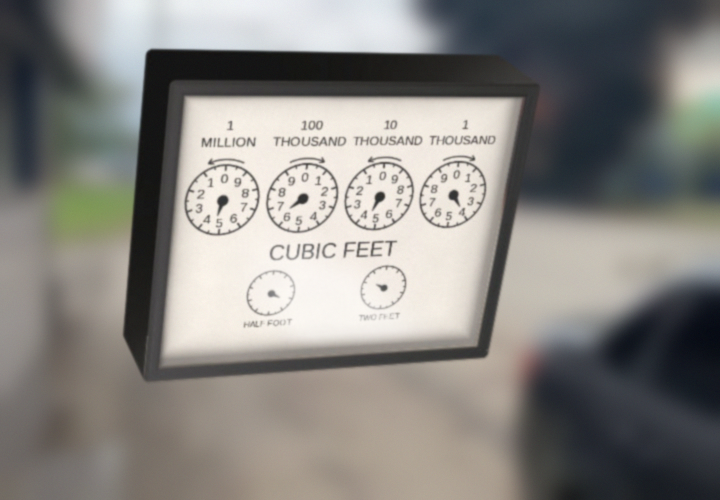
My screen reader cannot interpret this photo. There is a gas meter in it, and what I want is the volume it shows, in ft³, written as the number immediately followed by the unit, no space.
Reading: 464400ft³
